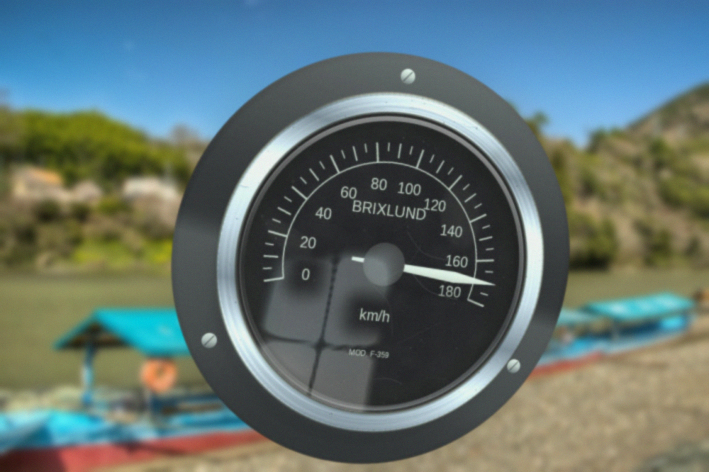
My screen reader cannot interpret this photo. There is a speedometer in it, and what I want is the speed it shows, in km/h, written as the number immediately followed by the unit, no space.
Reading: 170km/h
